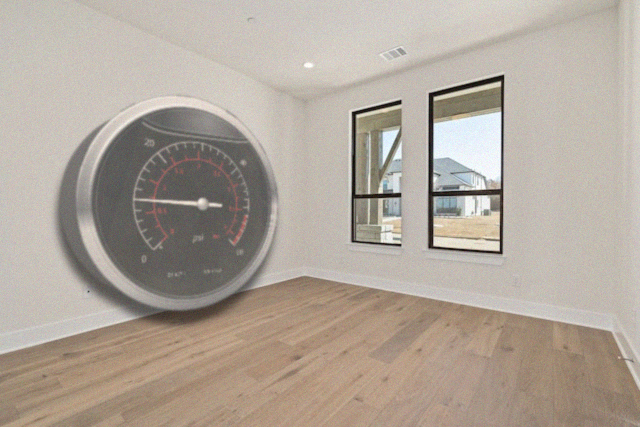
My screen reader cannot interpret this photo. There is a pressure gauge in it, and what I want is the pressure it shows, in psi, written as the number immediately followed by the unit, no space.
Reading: 10psi
